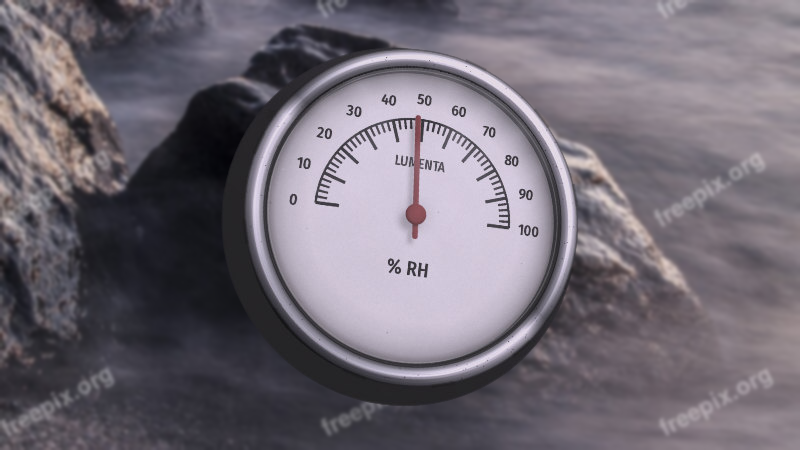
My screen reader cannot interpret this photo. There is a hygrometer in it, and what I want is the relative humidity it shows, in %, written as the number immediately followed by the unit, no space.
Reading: 48%
